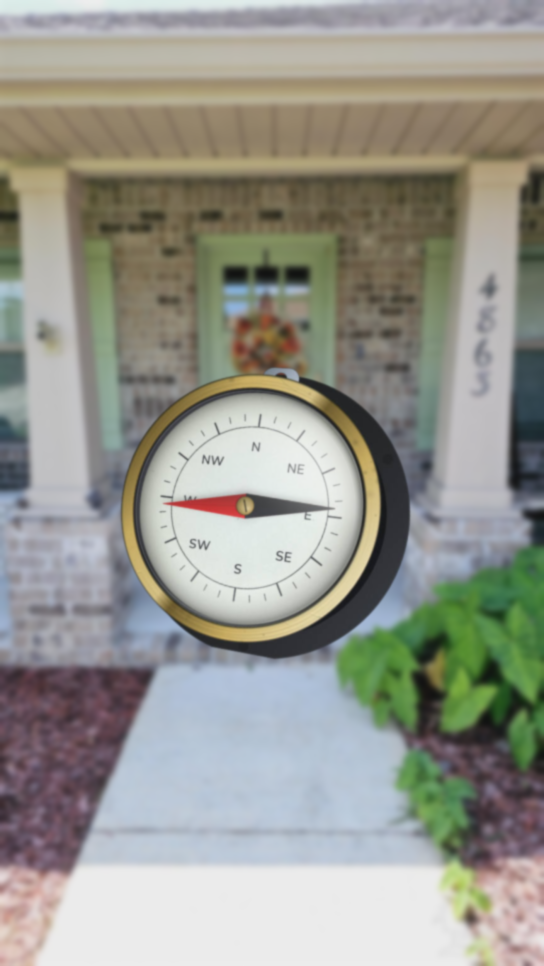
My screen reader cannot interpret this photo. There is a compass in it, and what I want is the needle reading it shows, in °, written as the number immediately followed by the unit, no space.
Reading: 265°
